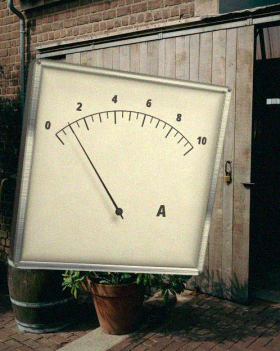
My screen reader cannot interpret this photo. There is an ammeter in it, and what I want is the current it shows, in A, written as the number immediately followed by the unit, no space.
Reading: 1A
